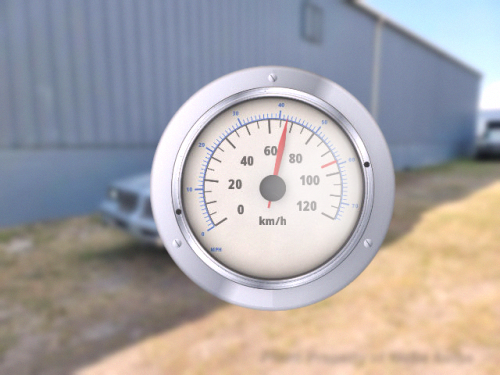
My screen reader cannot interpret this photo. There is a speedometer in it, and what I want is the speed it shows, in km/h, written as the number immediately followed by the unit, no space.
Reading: 67.5km/h
